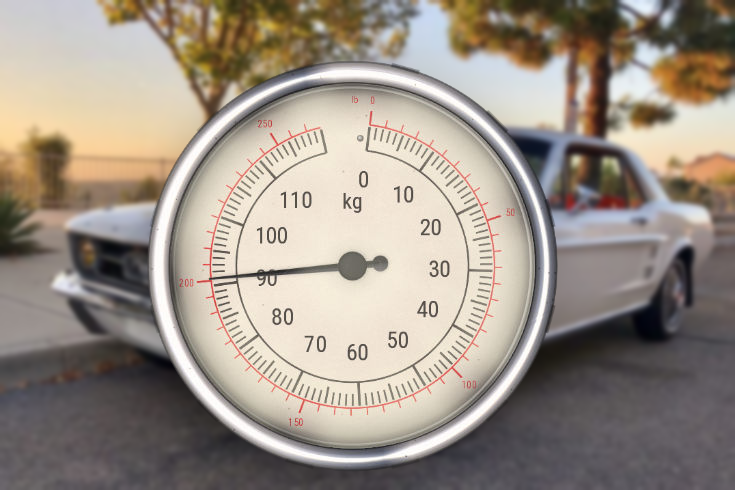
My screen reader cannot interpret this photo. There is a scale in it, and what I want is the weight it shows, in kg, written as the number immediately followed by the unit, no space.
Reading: 91kg
